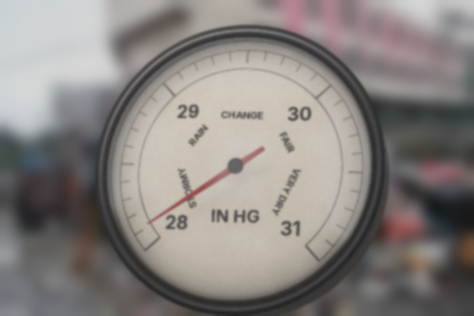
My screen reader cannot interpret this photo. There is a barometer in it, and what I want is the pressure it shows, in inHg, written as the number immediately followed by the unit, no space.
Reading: 28.1inHg
